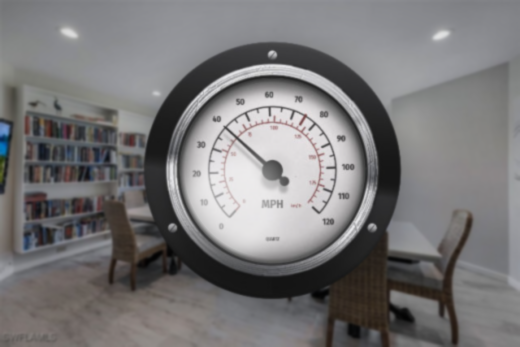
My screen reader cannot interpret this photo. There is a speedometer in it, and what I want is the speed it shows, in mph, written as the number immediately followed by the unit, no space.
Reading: 40mph
